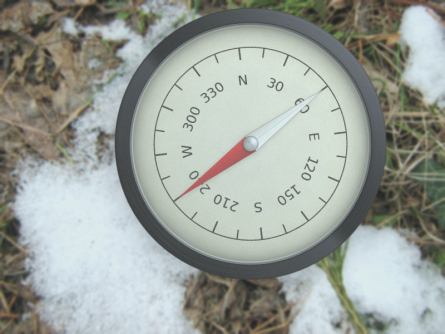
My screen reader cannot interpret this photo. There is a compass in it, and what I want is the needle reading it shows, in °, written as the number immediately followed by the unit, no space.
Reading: 240°
